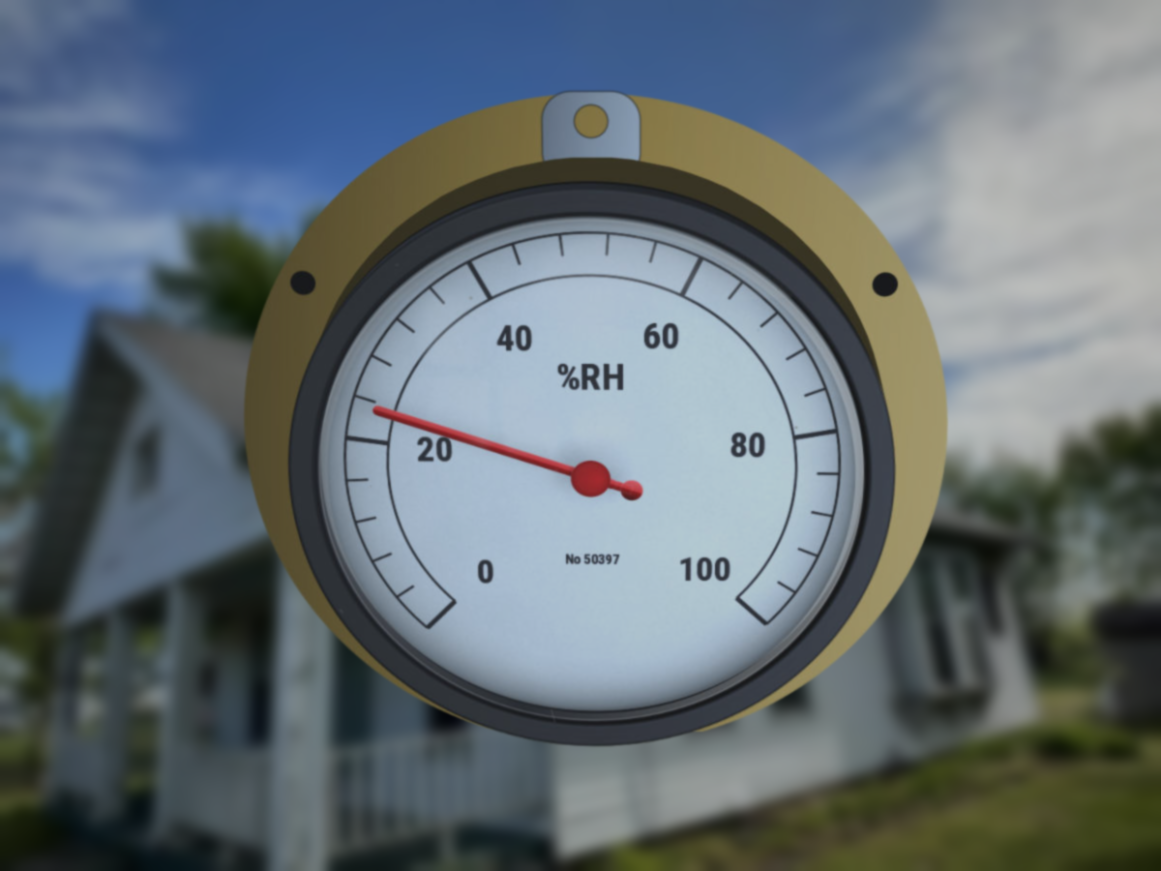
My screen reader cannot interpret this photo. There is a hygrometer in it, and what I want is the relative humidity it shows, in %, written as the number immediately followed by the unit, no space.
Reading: 24%
